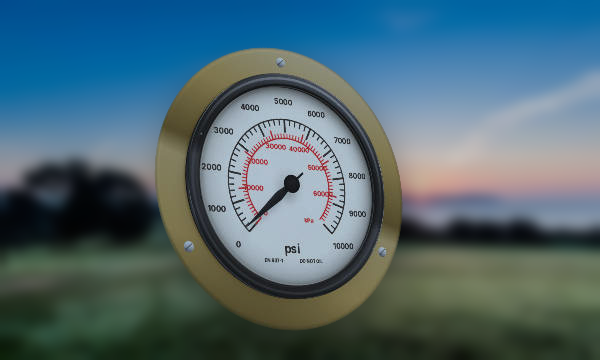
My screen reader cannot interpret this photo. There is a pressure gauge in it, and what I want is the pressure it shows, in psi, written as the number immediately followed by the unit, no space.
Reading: 200psi
